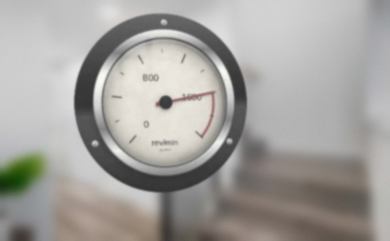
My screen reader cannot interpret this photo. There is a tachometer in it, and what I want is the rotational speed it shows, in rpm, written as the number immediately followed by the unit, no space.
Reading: 1600rpm
